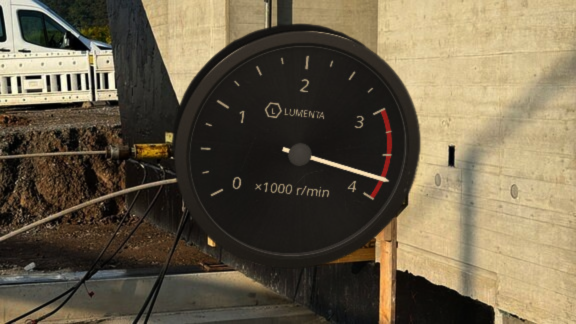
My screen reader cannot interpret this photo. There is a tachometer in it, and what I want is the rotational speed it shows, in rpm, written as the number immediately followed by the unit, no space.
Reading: 3750rpm
